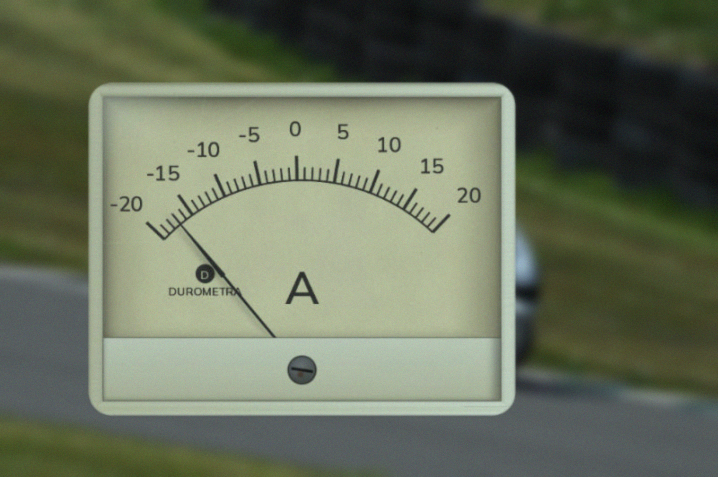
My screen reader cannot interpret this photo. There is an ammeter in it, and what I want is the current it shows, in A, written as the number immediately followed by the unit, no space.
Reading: -17A
